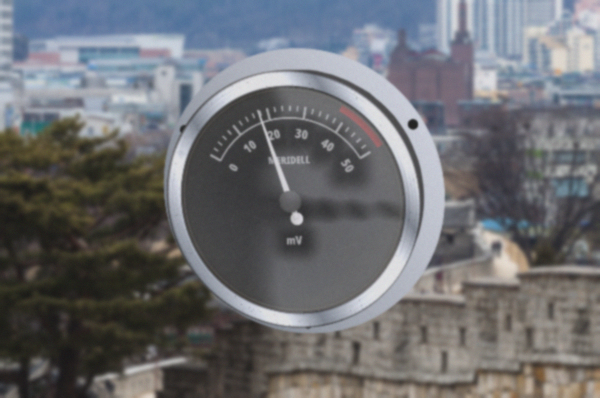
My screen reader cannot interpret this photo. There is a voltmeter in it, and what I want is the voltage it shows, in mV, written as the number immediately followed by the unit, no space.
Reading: 18mV
